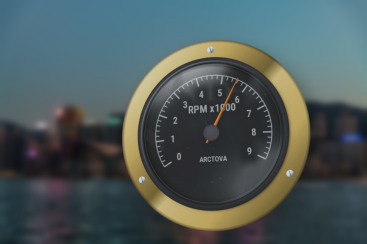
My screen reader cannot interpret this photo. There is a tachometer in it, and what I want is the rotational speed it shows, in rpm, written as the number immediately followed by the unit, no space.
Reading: 5600rpm
